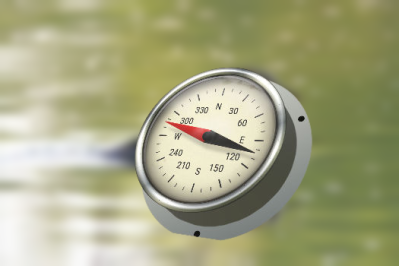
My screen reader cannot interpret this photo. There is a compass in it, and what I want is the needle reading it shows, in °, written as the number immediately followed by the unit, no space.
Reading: 285°
